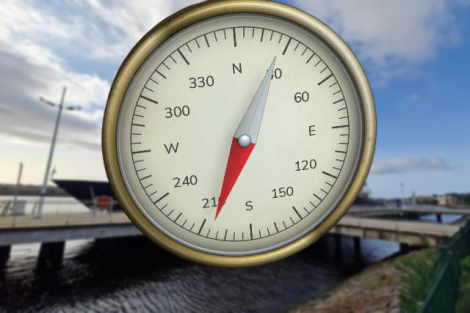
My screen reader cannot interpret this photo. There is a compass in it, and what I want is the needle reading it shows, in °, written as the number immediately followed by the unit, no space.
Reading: 205°
